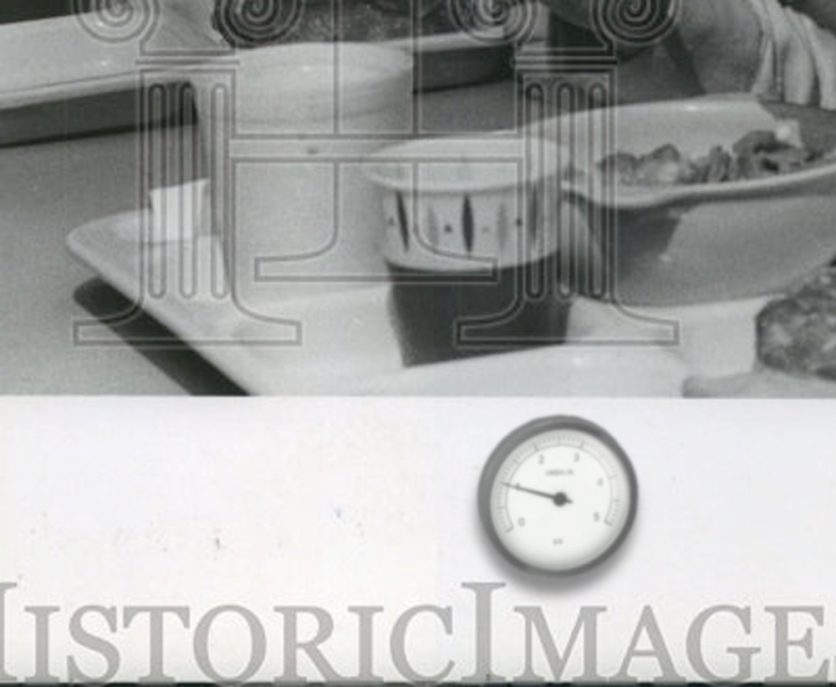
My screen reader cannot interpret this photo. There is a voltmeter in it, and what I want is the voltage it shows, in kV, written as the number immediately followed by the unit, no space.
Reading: 1kV
